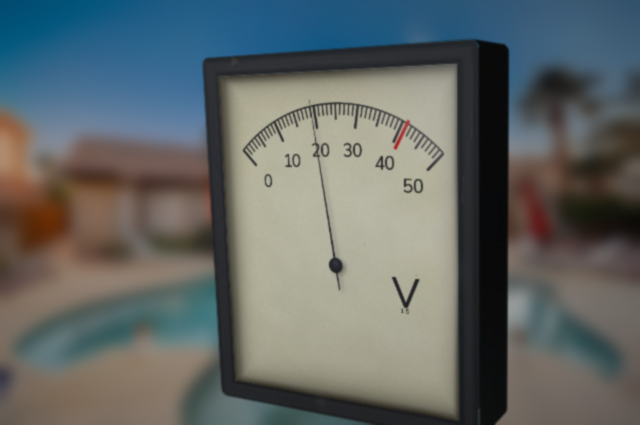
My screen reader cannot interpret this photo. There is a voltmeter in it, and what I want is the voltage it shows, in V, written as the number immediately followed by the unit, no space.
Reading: 20V
